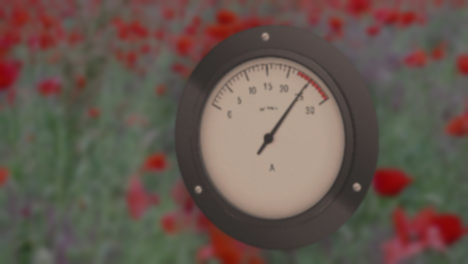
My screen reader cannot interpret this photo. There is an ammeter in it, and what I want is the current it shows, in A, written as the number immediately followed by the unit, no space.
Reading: 25A
